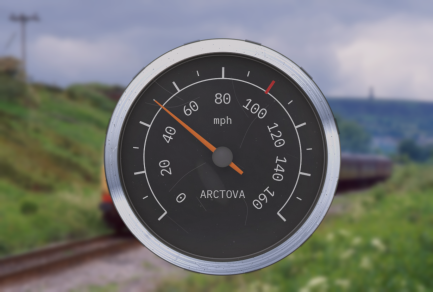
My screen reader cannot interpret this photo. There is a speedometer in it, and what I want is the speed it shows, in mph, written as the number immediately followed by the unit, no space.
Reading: 50mph
